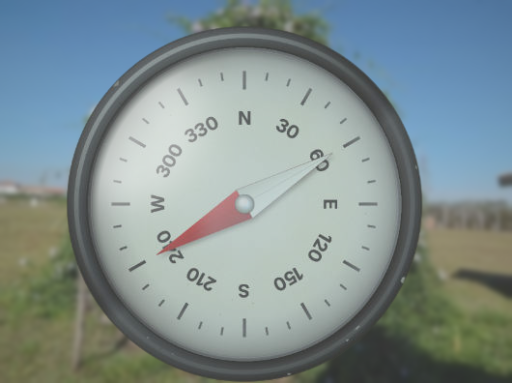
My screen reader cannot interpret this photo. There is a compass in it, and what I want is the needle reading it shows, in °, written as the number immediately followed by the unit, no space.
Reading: 240°
